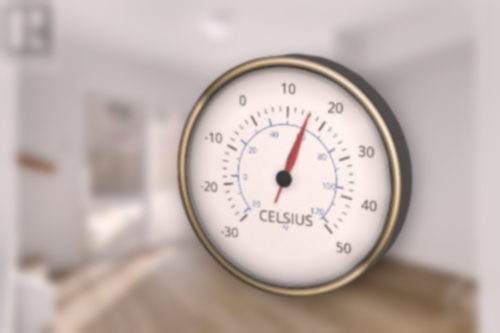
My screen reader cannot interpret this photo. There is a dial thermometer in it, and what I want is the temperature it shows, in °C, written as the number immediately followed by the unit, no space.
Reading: 16°C
